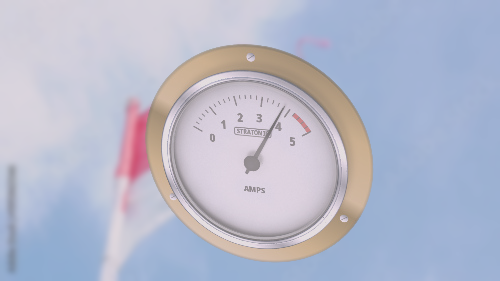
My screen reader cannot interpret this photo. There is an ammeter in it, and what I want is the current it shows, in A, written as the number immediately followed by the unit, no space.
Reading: 3.8A
